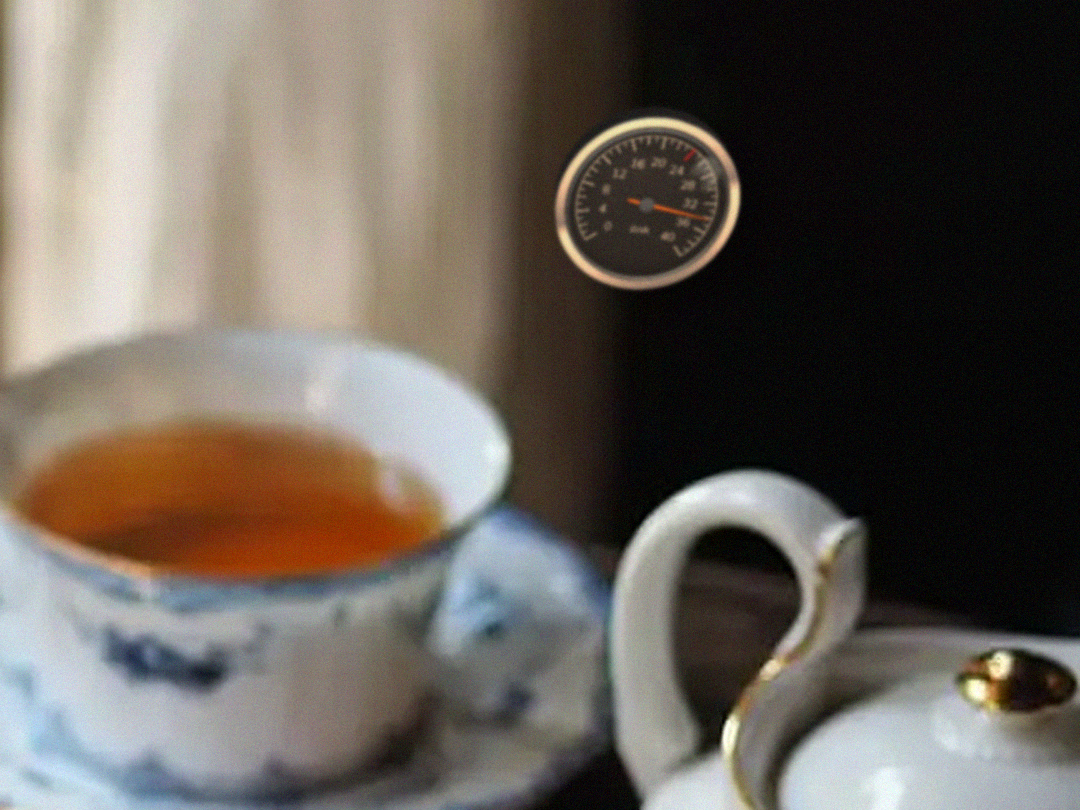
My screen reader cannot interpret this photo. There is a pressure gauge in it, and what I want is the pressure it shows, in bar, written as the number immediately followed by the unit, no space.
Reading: 34bar
